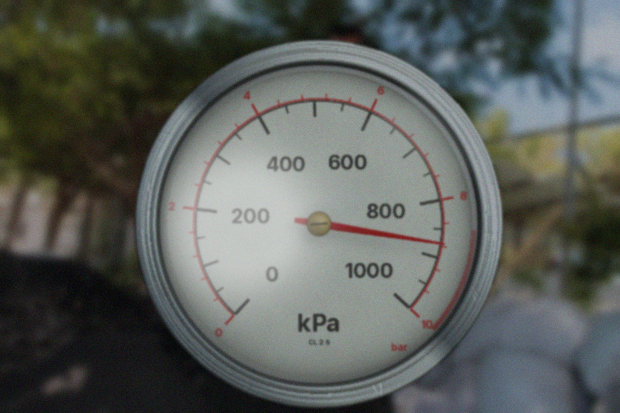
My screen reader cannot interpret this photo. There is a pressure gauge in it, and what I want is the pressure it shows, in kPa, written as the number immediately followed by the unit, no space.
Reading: 875kPa
